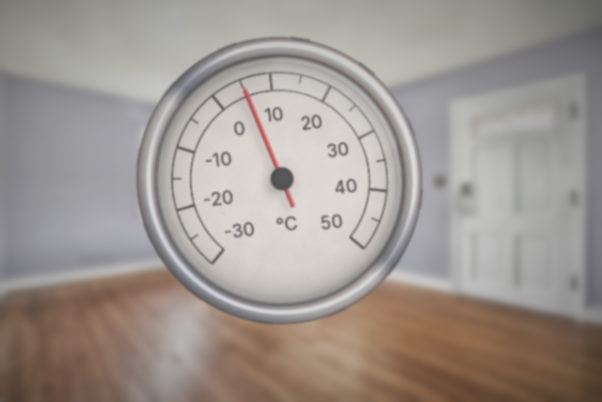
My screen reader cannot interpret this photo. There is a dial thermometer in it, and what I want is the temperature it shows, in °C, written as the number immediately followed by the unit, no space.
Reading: 5°C
